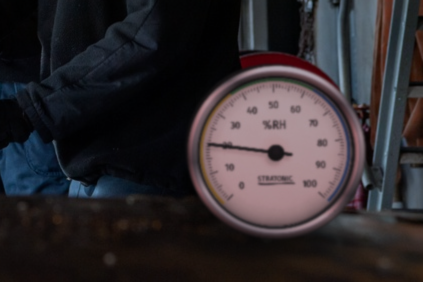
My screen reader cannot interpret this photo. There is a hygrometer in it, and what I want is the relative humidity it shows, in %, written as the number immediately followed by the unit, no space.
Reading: 20%
